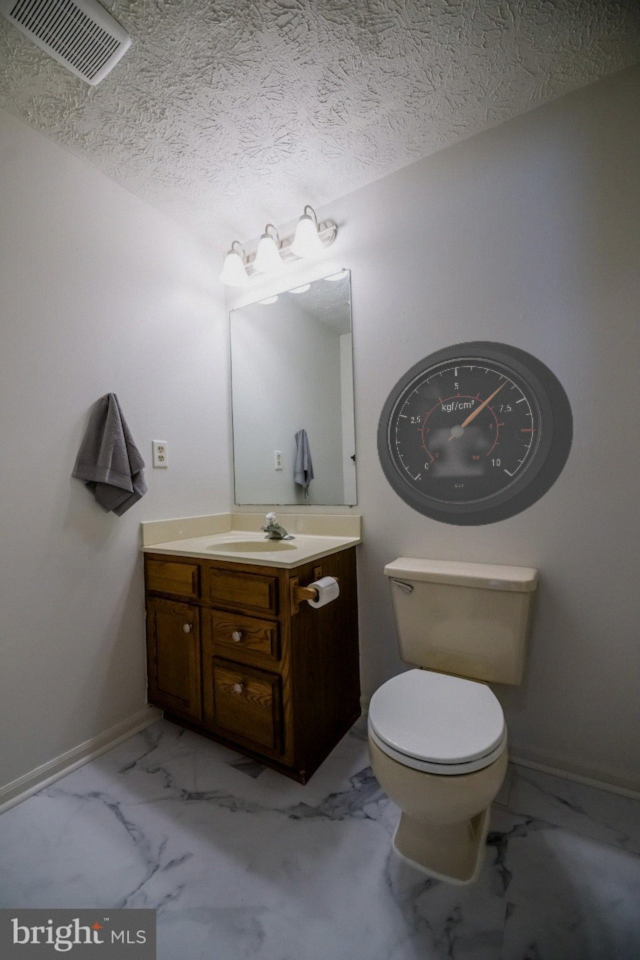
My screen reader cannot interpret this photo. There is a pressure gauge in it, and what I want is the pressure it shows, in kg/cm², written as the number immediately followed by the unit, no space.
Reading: 6.75kg/cm²
